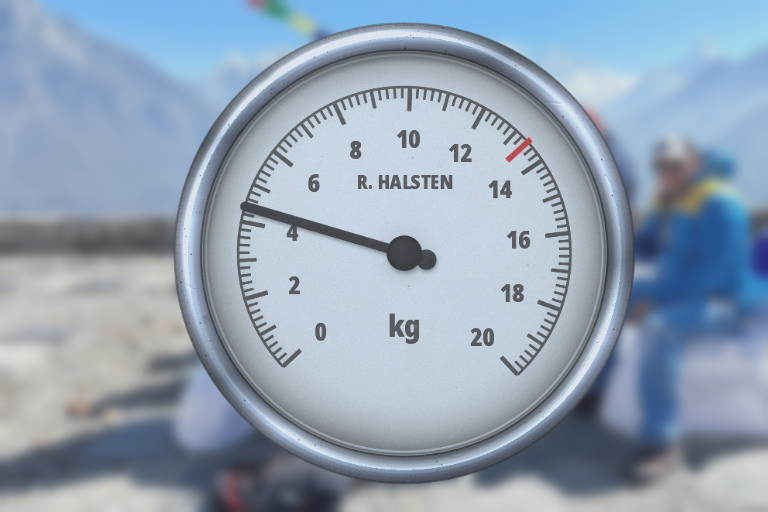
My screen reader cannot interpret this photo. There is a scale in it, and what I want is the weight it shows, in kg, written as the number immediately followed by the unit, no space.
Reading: 4.4kg
